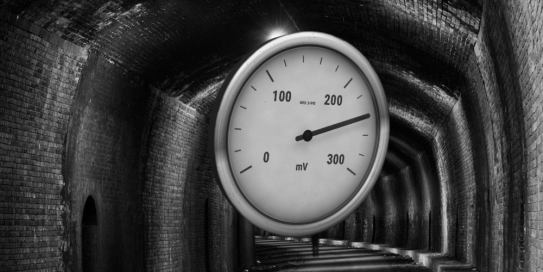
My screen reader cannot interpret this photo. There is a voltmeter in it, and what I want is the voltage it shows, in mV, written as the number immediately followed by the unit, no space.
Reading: 240mV
